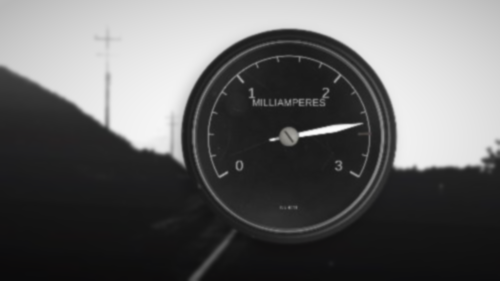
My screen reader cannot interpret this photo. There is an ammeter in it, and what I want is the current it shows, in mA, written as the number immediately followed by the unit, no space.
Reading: 2.5mA
